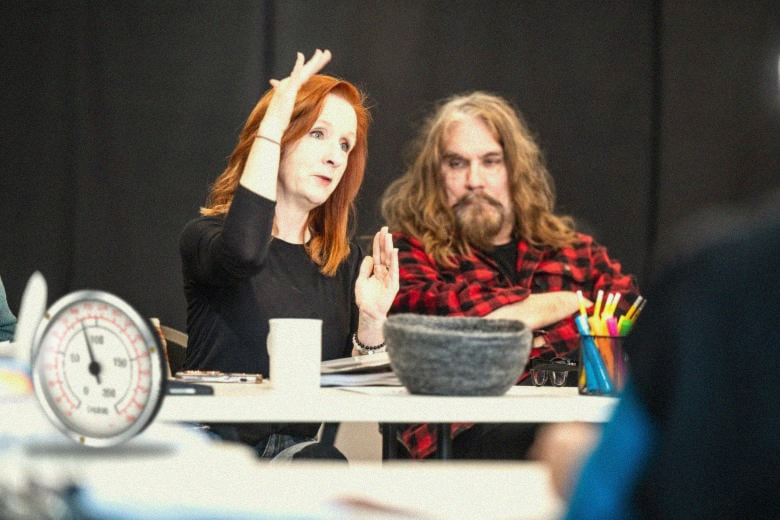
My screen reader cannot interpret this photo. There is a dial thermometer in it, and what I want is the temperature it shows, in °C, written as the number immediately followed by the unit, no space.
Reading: 87.5°C
